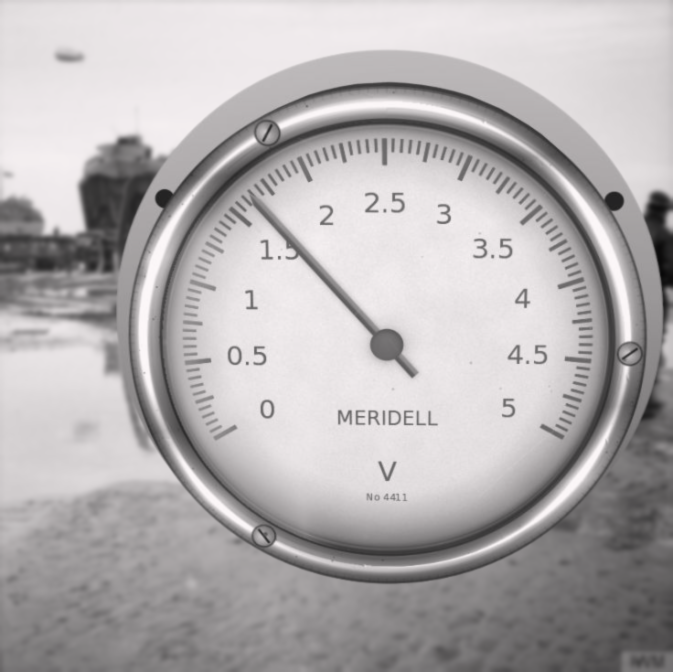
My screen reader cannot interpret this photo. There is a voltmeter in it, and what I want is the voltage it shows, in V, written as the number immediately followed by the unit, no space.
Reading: 1.65V
